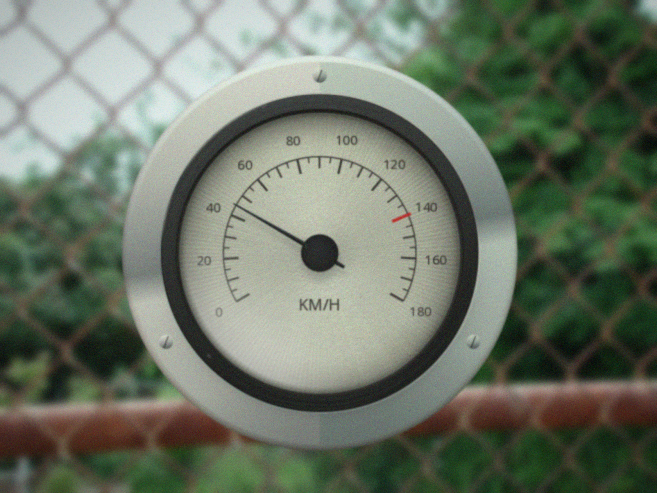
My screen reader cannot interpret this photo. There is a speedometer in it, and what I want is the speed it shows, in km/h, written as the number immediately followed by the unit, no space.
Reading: 45km/h
